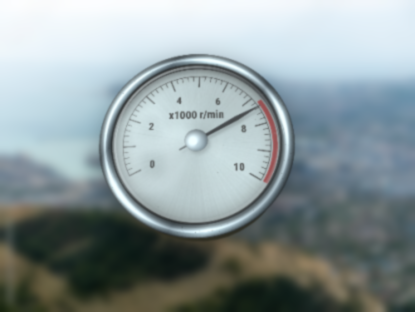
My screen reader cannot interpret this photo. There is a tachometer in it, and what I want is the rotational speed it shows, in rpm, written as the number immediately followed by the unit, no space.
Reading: 7400rpm
